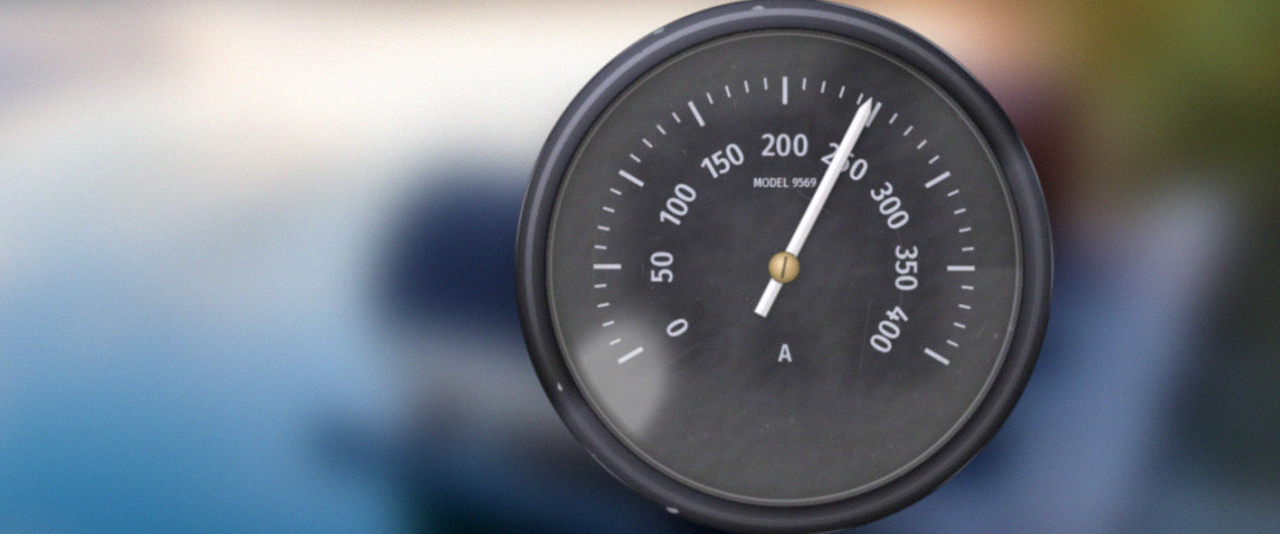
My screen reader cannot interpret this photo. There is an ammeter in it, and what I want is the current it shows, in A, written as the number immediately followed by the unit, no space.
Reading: 245A
